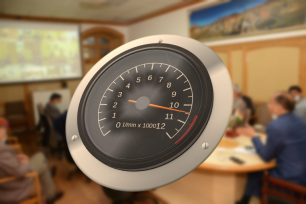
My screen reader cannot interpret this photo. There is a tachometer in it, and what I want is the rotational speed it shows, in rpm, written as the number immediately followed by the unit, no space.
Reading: 10500rpm
